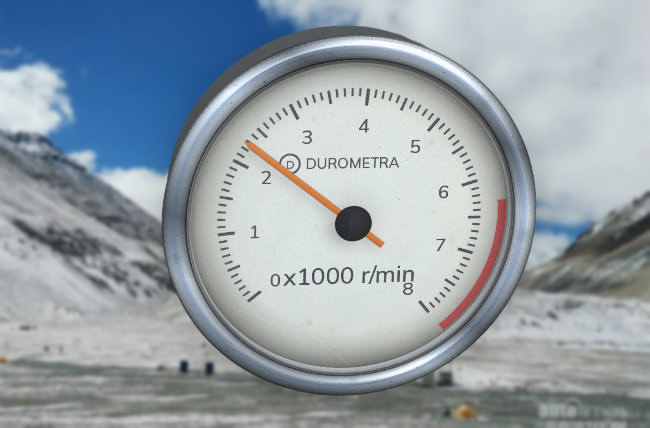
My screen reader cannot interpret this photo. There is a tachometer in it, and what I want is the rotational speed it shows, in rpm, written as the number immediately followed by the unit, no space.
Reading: 2300rpm
